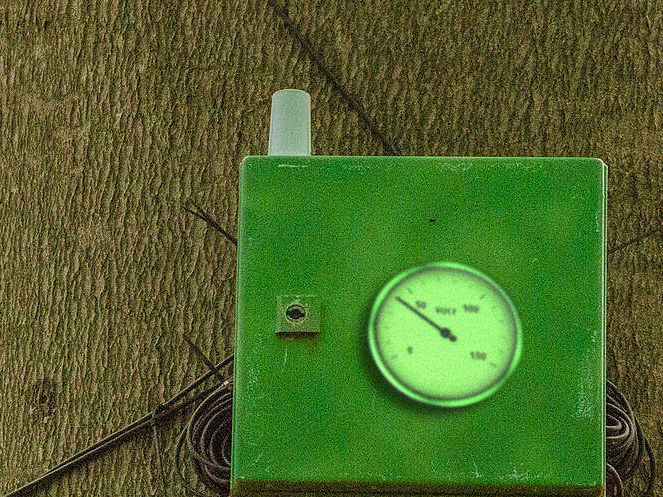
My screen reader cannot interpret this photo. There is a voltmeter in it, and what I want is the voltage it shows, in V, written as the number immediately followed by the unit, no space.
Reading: 40V
